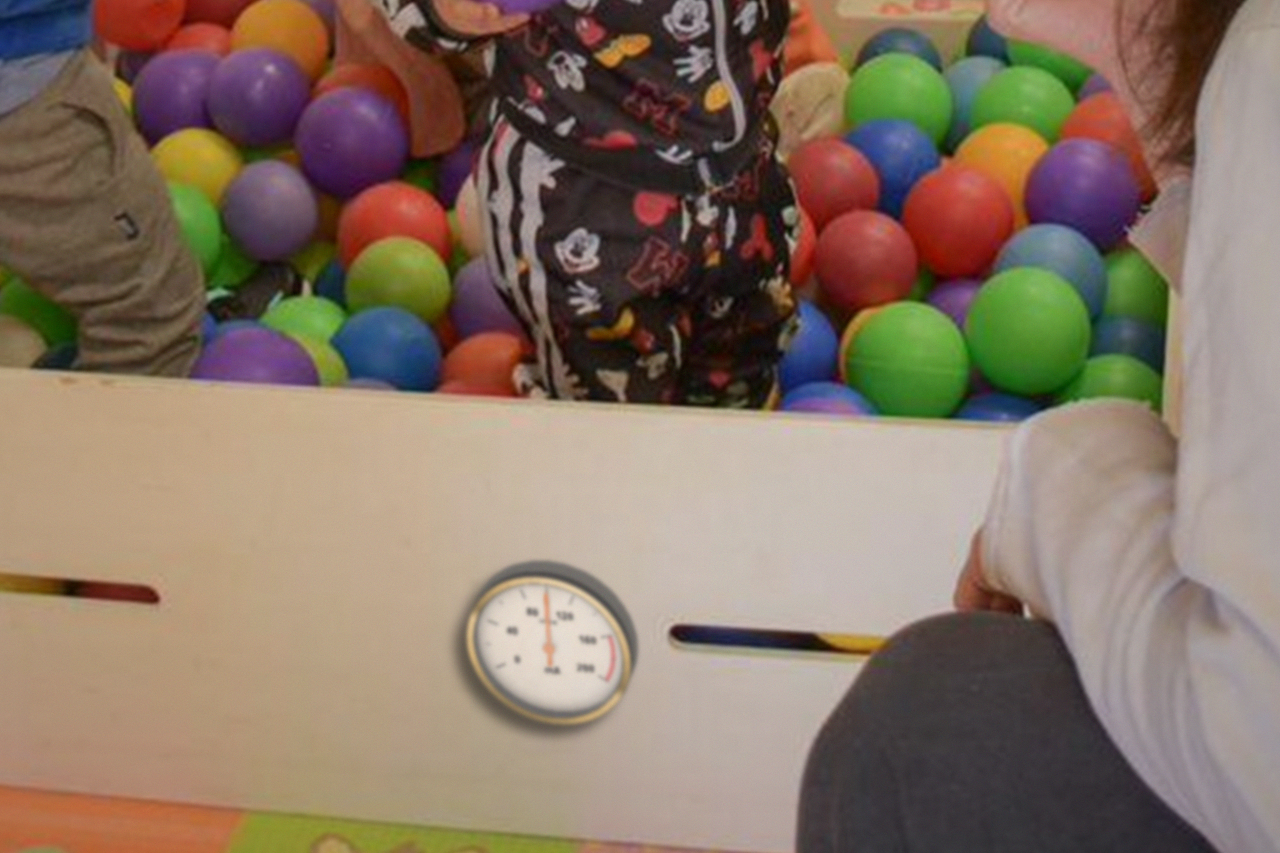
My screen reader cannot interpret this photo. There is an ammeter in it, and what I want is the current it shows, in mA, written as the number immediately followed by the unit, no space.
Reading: 100mA
